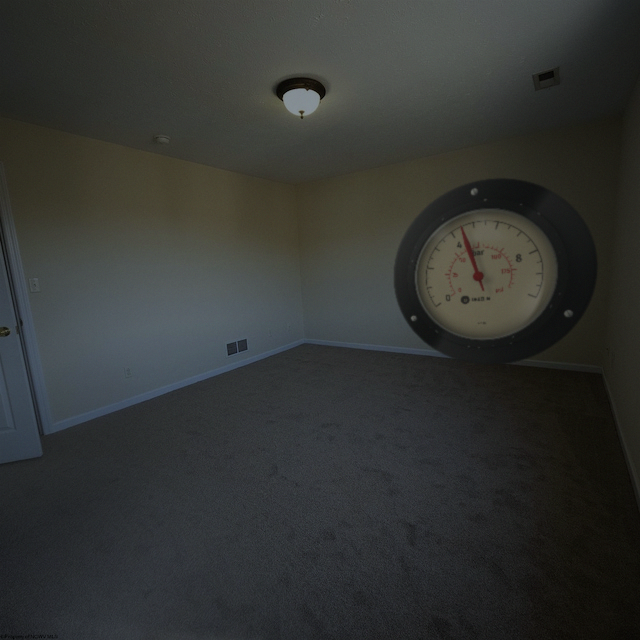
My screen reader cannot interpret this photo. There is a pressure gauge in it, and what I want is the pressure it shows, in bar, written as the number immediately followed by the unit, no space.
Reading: 4.5bar
